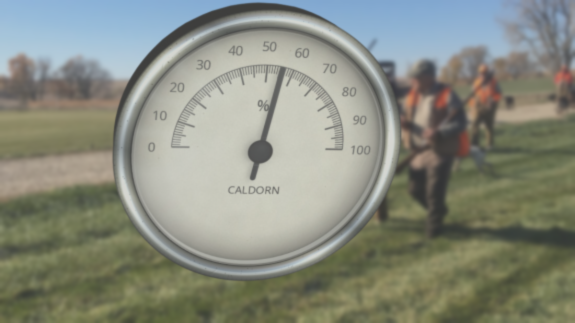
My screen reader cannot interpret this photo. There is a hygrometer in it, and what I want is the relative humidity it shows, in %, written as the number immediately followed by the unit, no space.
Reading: 55%
